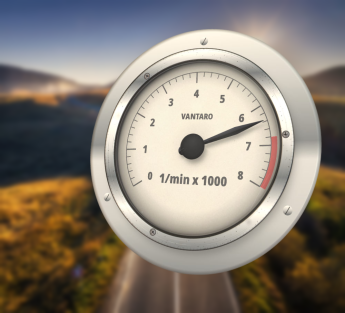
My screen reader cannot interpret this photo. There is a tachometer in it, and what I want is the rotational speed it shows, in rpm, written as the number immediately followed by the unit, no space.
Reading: 6400rpm
